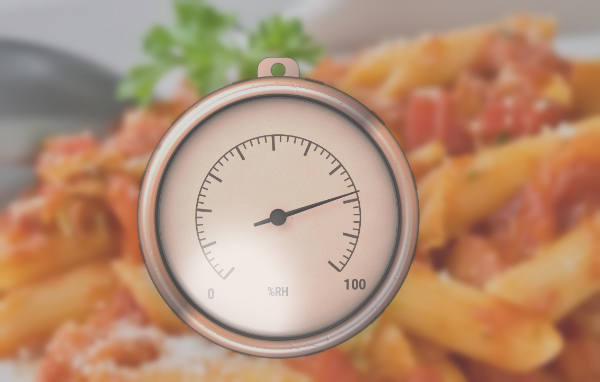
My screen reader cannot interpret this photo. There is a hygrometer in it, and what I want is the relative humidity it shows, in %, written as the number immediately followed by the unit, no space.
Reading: 78%
